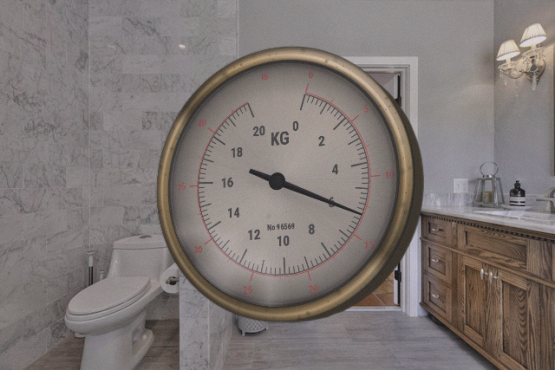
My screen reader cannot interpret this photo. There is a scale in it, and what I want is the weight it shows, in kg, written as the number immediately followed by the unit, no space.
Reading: 6kg
